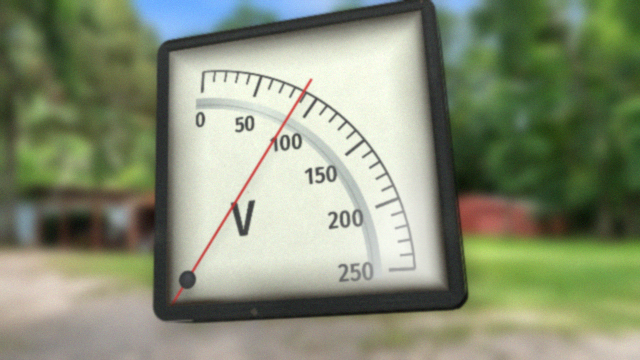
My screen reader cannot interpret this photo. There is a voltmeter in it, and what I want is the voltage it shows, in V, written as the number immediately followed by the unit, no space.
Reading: 90V
